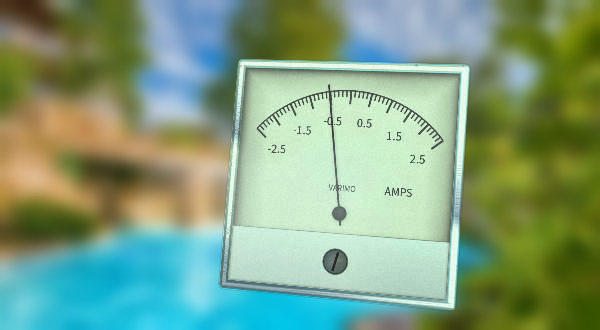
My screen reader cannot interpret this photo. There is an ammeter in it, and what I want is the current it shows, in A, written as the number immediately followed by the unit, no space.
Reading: -0.5A
